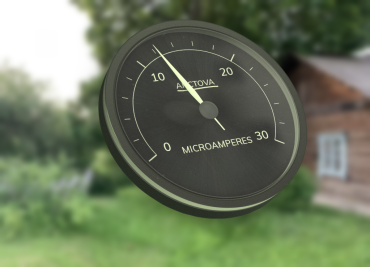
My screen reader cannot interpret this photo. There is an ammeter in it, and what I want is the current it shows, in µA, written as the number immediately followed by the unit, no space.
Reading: 12µA
